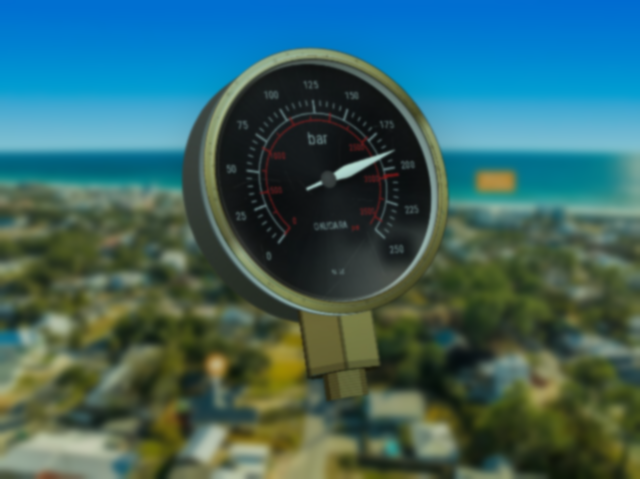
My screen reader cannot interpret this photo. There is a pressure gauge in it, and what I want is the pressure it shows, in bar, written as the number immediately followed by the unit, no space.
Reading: 190bar
